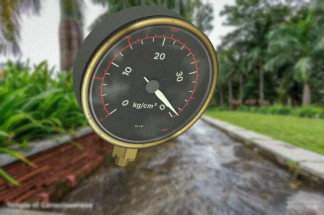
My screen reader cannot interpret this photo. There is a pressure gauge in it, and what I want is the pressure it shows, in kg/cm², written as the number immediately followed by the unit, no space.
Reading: 39kg/cm²
